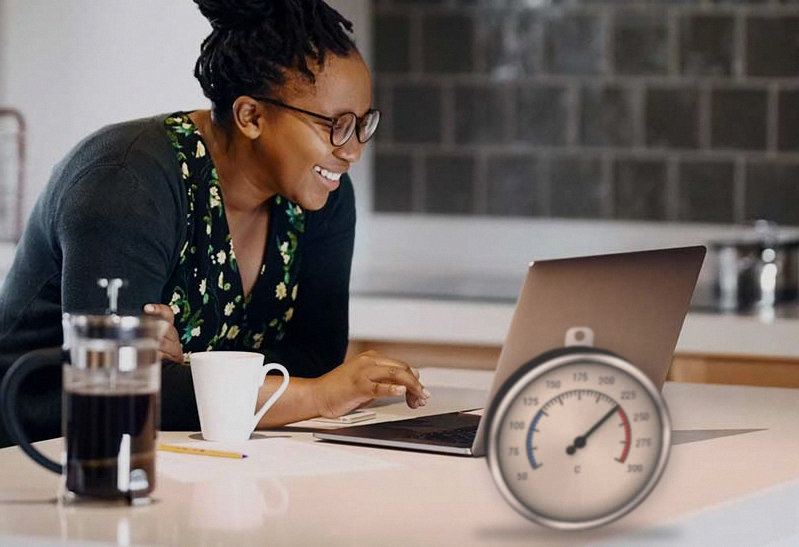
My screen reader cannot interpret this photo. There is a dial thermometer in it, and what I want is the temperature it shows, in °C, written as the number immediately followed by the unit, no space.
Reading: 225°C
